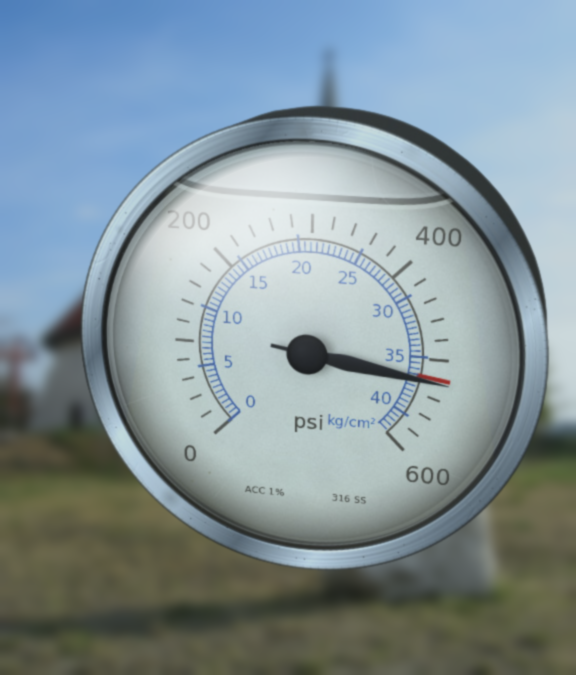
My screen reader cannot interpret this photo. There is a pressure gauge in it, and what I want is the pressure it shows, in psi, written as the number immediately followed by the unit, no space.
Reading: 520psi
